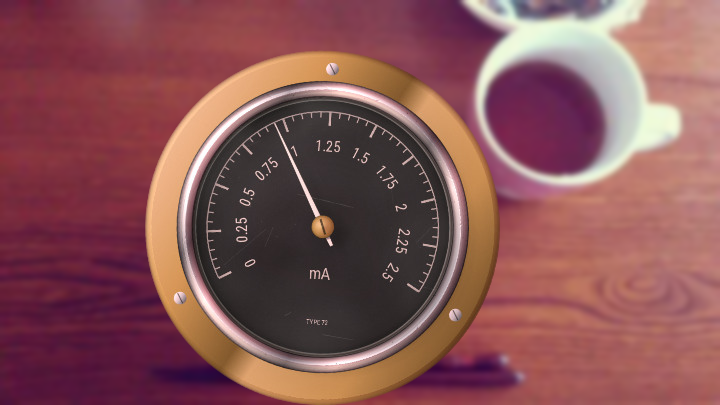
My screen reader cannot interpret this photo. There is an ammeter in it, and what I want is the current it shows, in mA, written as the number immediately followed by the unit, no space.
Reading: 0.95mA
